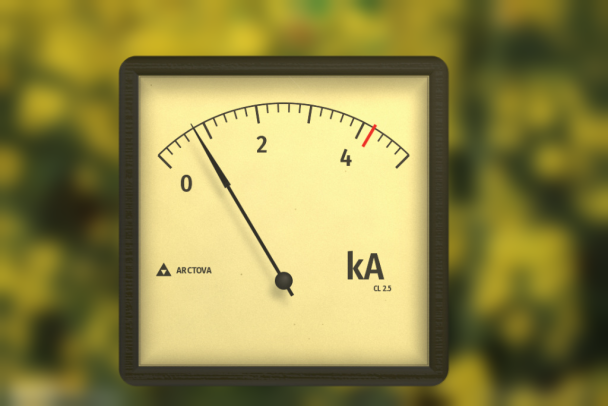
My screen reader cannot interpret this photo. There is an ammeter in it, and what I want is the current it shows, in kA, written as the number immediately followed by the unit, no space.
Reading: 0.8kA
